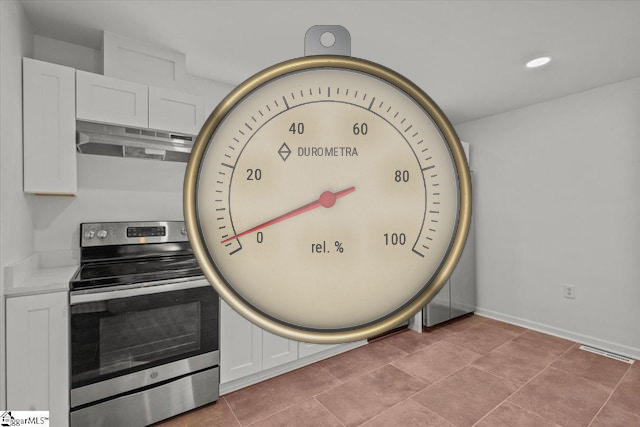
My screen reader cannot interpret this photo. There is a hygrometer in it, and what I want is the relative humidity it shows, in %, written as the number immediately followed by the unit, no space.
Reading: 3%
